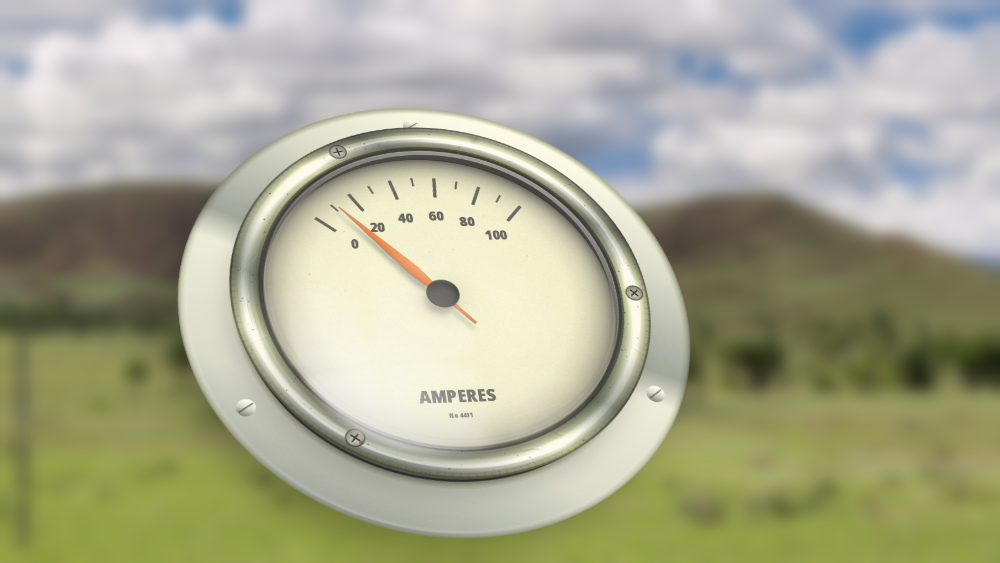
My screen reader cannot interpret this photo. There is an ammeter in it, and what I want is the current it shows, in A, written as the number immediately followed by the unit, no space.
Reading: 10A
